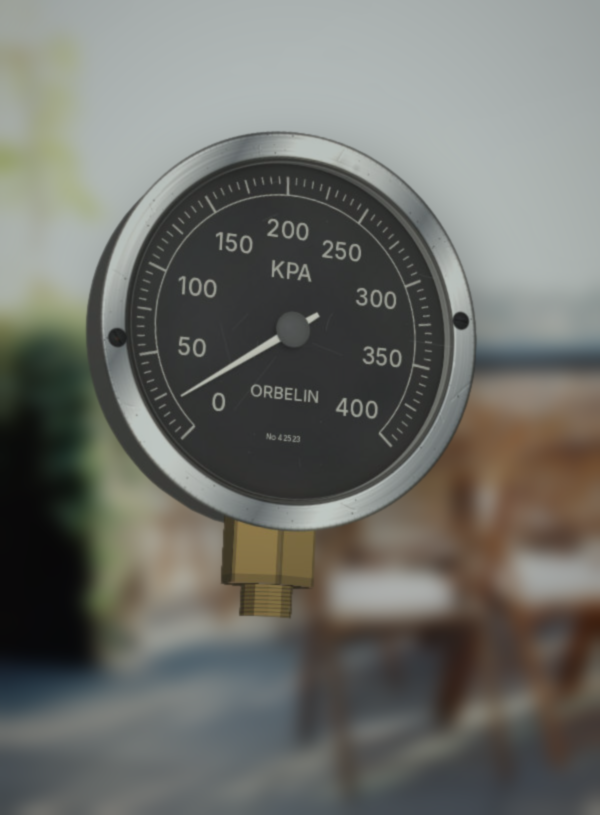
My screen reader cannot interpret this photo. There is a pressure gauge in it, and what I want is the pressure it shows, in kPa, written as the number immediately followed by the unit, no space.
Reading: 20kPa
